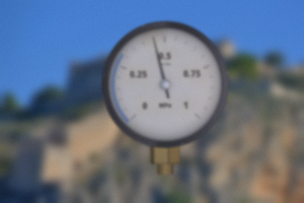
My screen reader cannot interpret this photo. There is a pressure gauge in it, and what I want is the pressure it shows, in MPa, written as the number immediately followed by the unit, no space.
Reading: 0.45MPa
